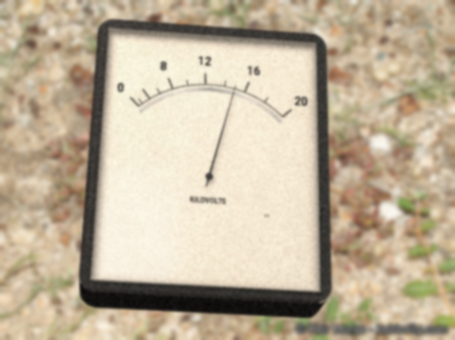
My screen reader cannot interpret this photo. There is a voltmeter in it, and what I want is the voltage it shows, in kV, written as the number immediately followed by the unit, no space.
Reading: 15kV
